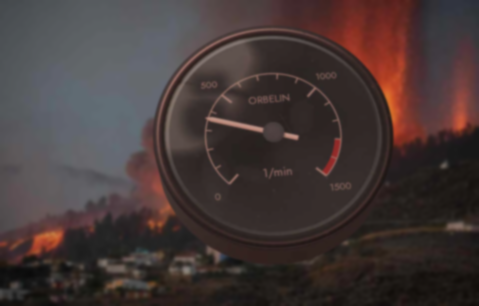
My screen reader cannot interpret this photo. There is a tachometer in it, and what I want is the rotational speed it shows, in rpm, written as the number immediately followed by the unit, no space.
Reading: 350rpm
